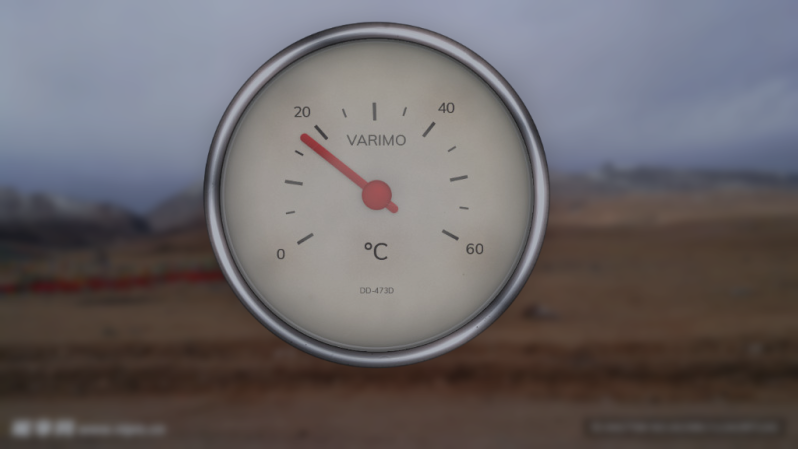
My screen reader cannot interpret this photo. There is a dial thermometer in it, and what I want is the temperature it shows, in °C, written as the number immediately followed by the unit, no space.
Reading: 17.5°C
